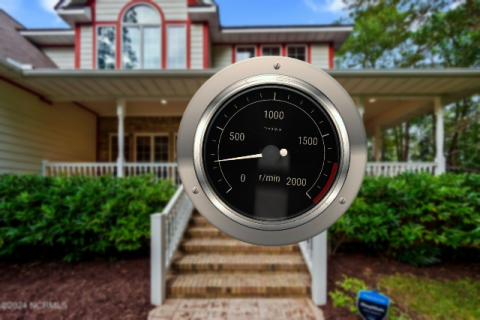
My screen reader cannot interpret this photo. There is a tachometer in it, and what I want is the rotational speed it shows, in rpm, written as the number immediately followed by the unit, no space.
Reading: 250rpm
